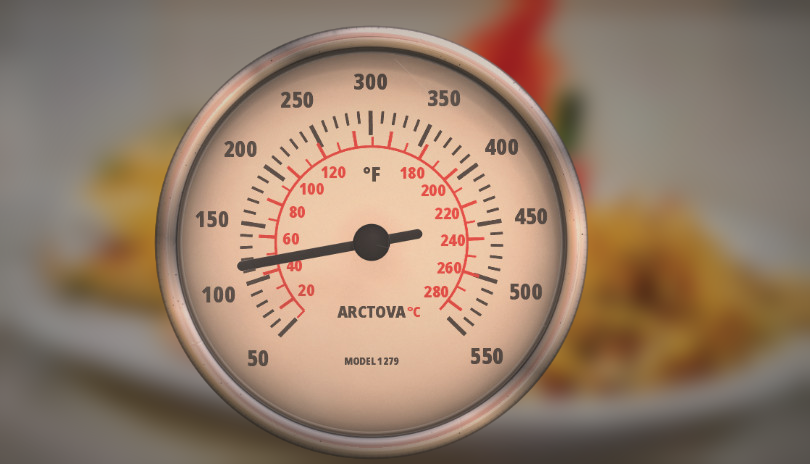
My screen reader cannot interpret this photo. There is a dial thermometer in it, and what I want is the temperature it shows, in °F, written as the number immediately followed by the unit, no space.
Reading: 115°F
